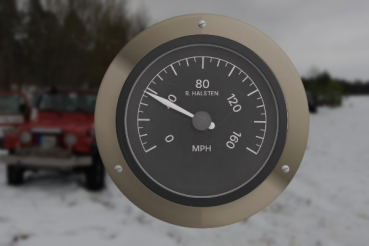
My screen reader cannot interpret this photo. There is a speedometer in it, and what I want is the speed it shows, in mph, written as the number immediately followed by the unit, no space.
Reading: 37.5mph
